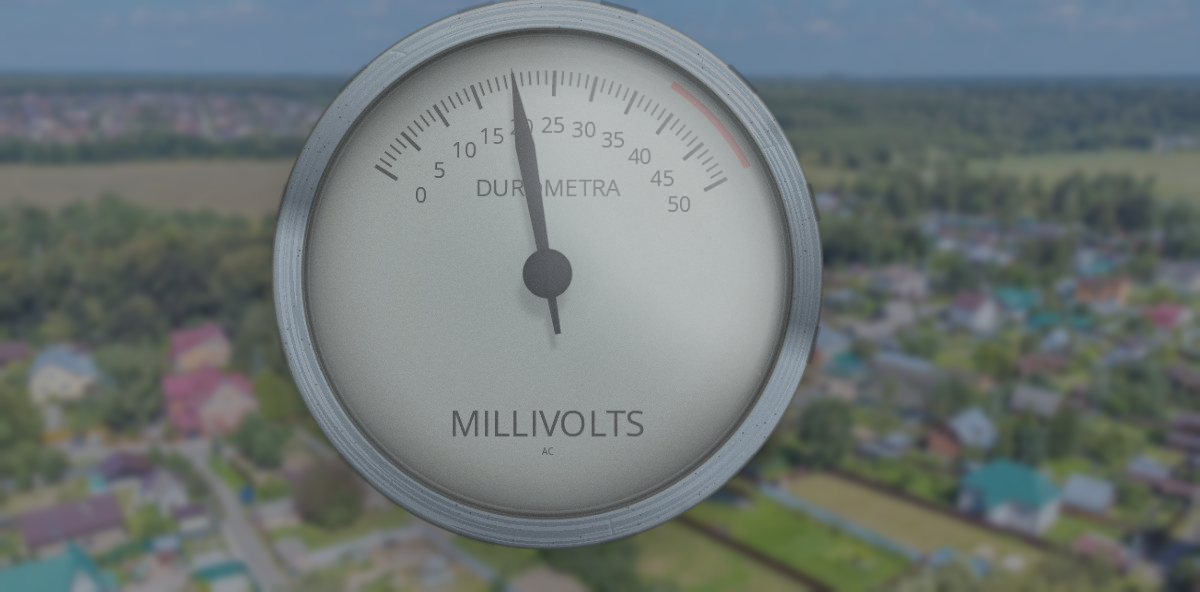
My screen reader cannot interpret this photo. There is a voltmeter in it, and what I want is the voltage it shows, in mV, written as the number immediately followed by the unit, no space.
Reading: 20mV
